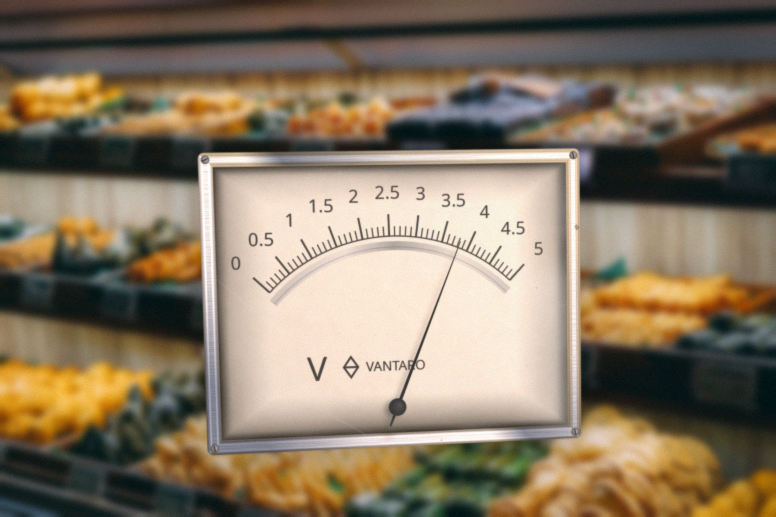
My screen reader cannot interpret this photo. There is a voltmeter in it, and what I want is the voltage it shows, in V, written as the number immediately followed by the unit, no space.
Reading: 3.8V
